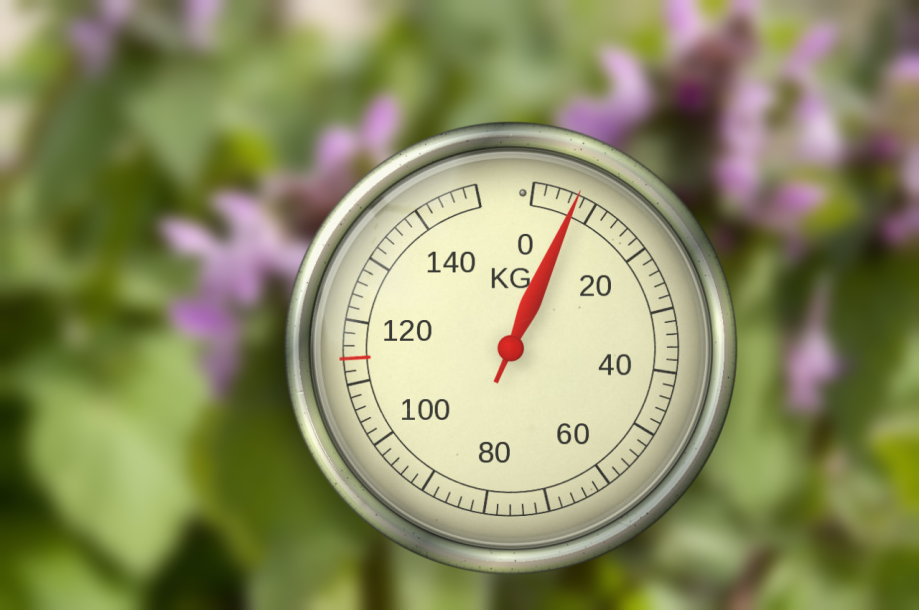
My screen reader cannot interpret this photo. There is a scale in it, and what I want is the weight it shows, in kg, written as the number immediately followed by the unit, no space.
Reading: 7kg
